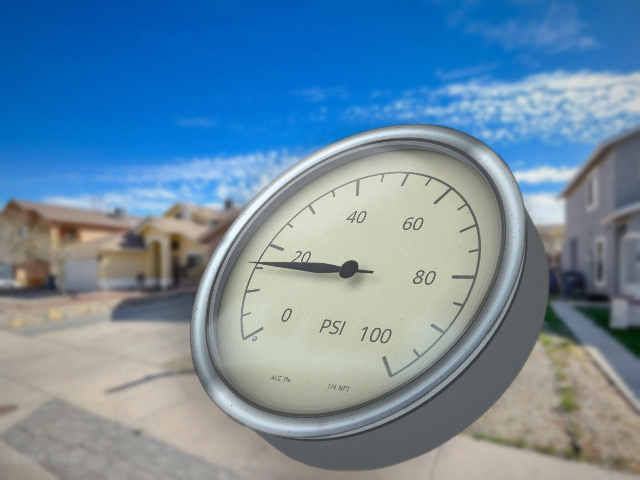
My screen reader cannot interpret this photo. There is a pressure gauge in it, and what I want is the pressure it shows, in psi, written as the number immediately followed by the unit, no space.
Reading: 15psi
